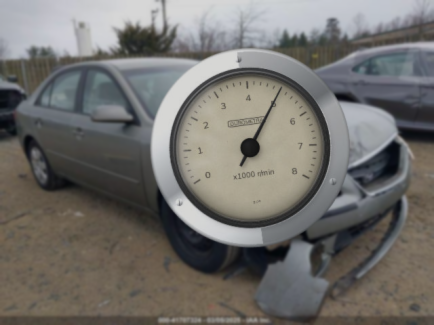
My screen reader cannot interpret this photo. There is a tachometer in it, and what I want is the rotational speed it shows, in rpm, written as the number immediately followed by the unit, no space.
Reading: 5000rpm
